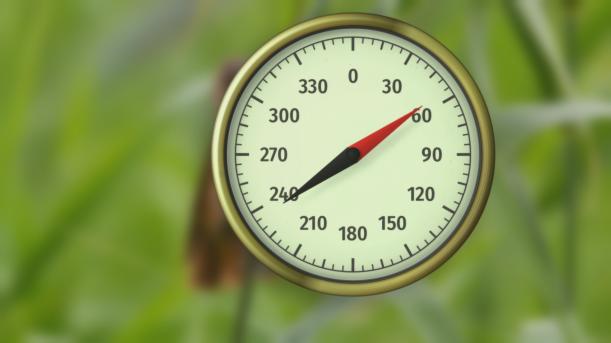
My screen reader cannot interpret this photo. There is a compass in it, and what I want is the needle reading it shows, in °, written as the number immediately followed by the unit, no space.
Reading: 55°
